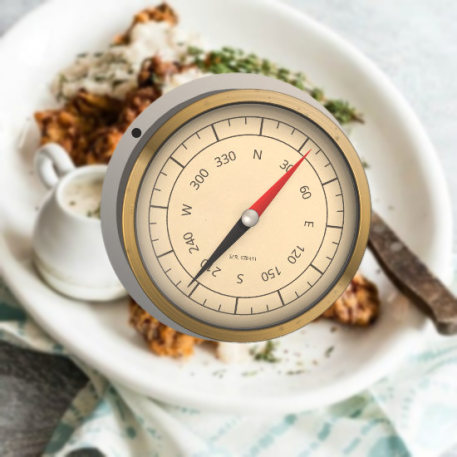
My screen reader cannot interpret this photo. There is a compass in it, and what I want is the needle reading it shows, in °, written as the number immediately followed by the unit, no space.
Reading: 35°
